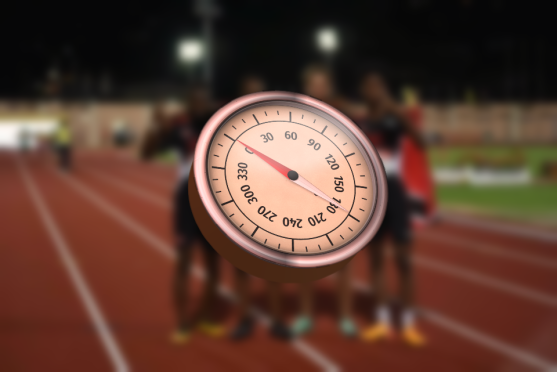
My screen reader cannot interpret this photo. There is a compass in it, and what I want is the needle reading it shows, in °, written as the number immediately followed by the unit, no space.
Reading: 0°
